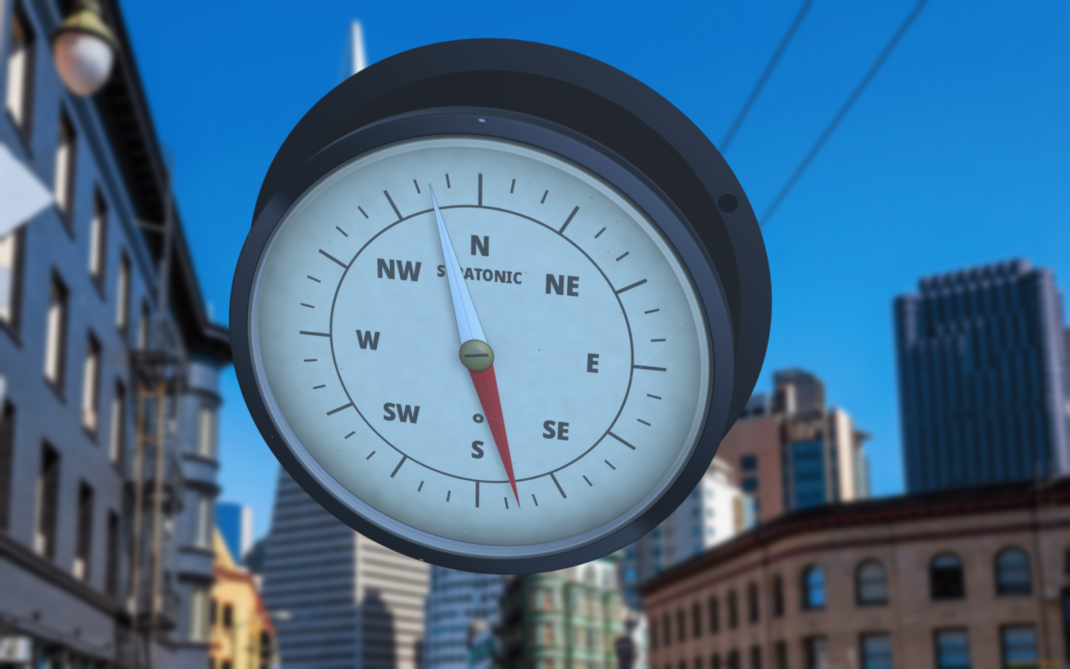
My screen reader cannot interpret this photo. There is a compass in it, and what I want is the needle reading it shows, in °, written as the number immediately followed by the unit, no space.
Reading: 165°
